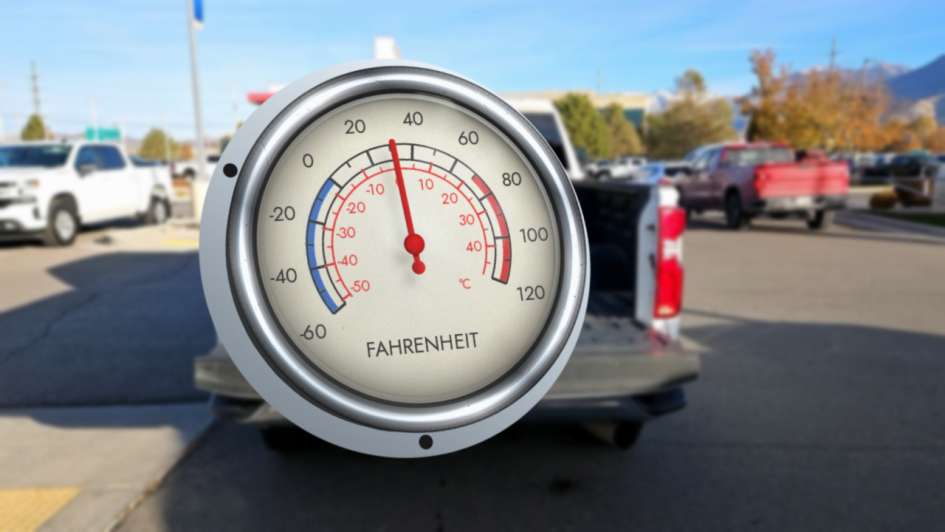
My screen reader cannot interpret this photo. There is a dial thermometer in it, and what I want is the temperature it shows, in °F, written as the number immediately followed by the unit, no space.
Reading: 30°F
